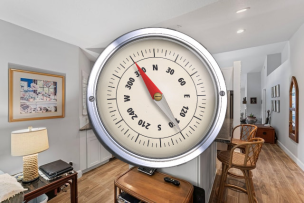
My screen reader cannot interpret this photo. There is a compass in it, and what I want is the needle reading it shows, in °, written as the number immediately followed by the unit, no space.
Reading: 330°
